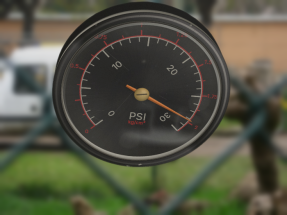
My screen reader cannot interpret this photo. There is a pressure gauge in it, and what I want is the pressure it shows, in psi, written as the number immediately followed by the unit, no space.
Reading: 28psi
